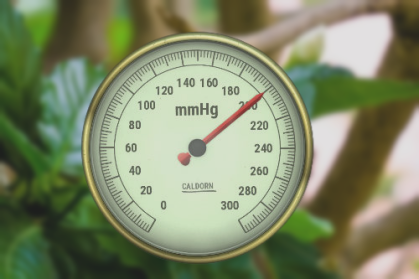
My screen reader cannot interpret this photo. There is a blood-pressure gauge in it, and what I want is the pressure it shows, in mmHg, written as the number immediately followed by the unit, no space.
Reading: 200mmHg
